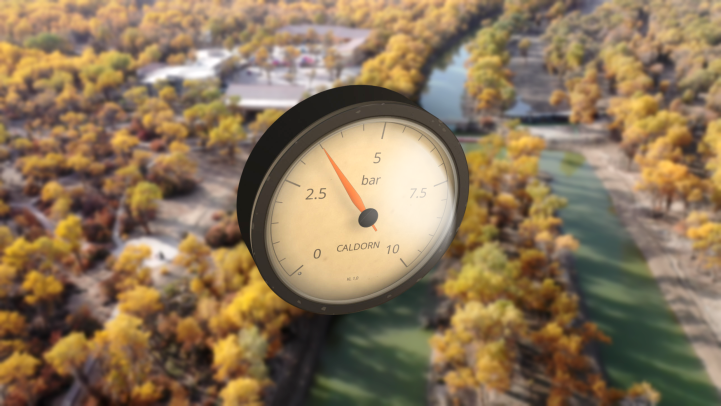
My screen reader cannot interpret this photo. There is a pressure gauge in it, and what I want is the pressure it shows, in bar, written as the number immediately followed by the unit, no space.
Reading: 3.5bar
